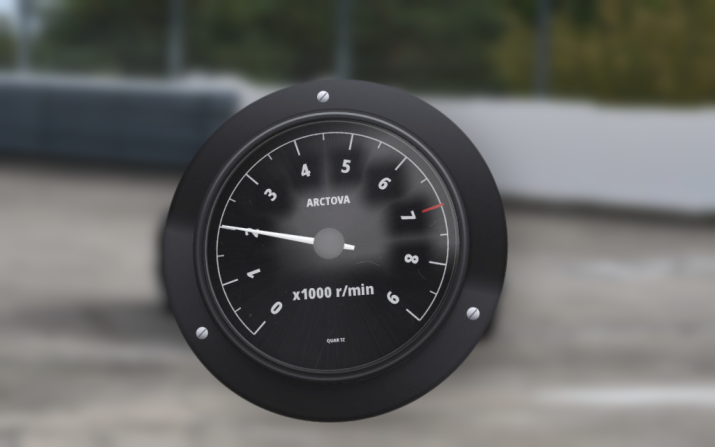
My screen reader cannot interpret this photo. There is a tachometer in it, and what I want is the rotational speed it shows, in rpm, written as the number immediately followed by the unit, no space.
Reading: 2000rpm
